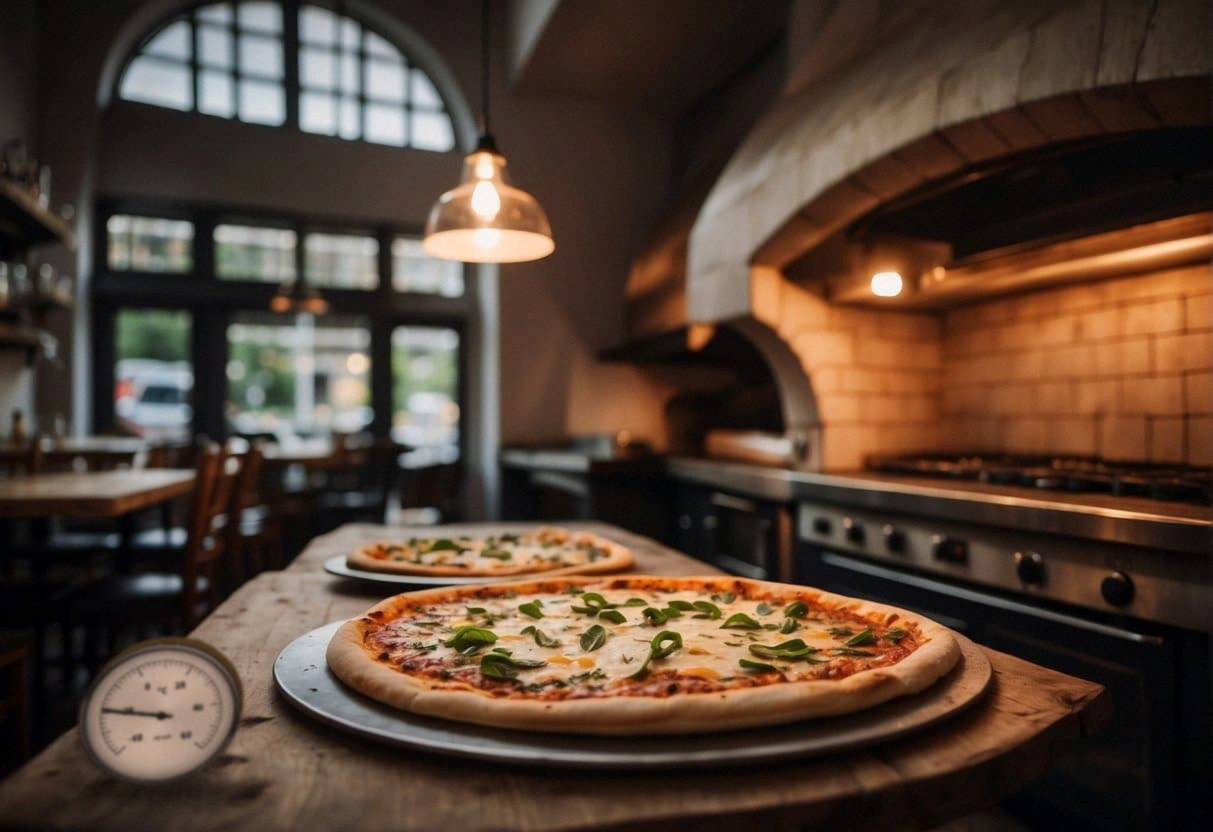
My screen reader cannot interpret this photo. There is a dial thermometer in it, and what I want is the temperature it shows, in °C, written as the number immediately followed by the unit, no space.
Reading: -20°C
